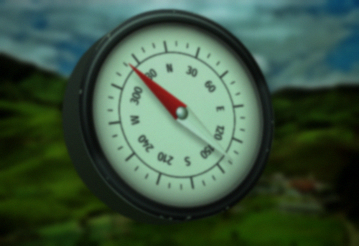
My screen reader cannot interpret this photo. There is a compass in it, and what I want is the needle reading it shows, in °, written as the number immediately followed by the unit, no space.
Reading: 320°
